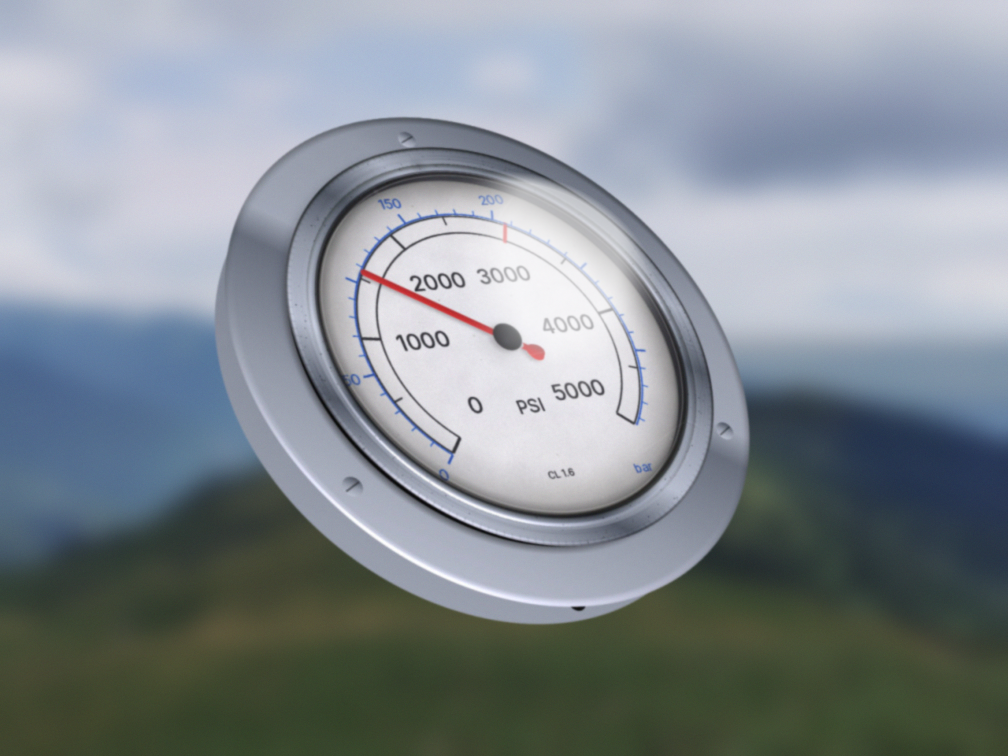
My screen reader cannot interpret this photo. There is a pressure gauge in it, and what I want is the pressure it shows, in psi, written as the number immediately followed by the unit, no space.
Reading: 1500psi
